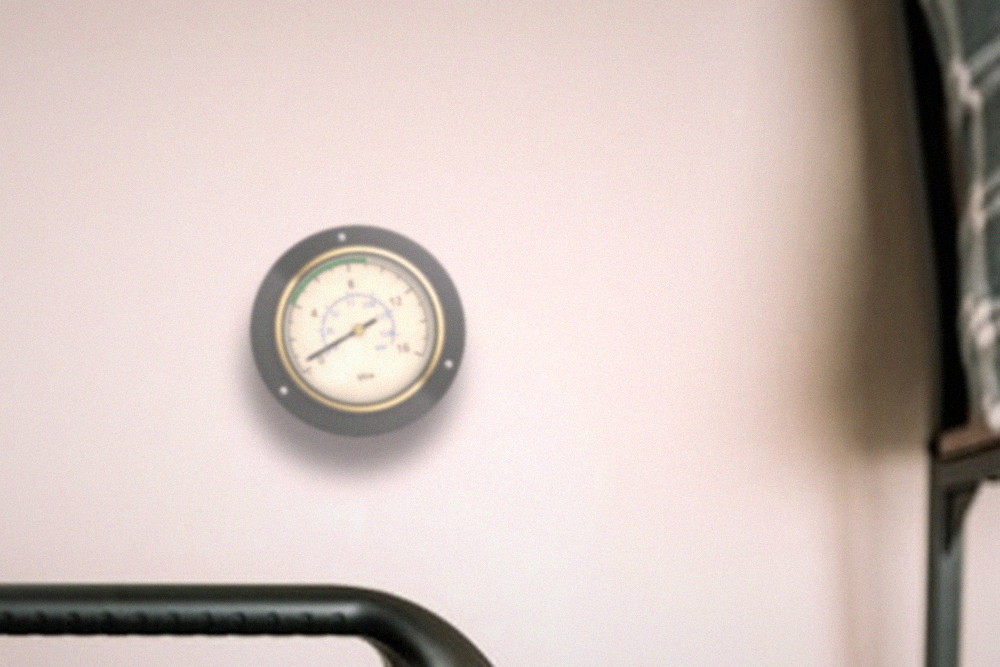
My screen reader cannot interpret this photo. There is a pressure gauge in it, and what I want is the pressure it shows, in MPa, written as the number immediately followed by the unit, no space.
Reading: 0.5MPa
